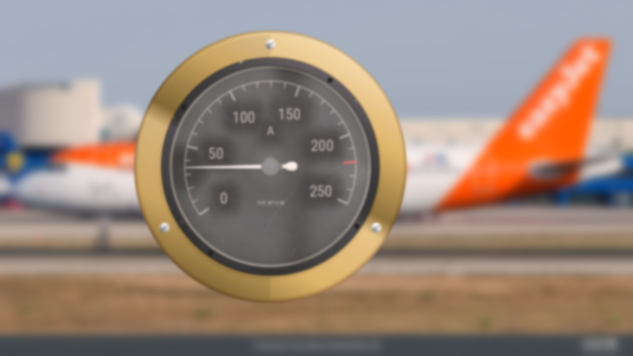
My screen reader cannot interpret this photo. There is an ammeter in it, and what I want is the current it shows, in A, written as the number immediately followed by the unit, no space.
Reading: 35A
